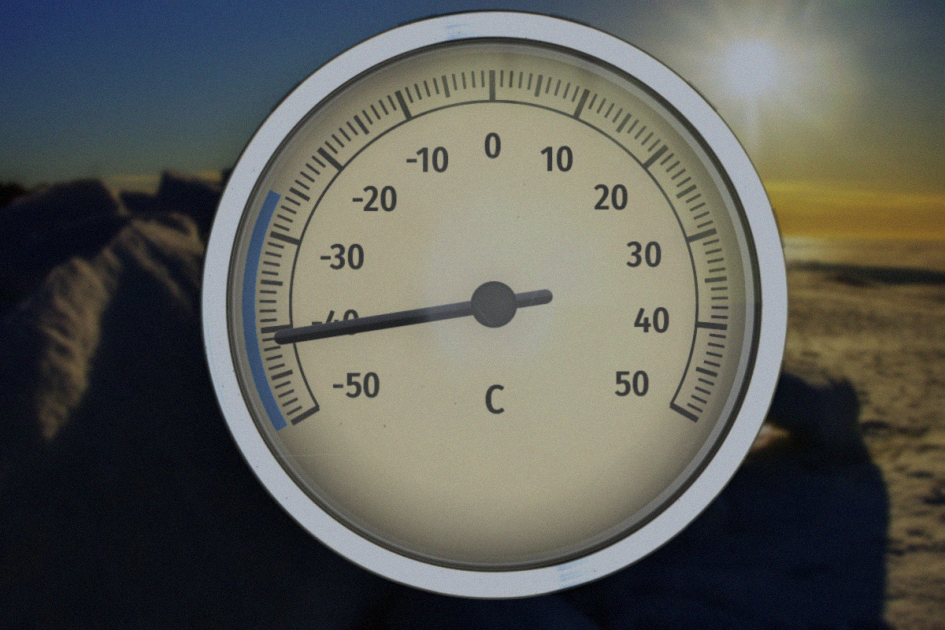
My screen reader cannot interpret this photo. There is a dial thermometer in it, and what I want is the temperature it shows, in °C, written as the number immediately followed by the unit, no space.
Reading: -41°C
